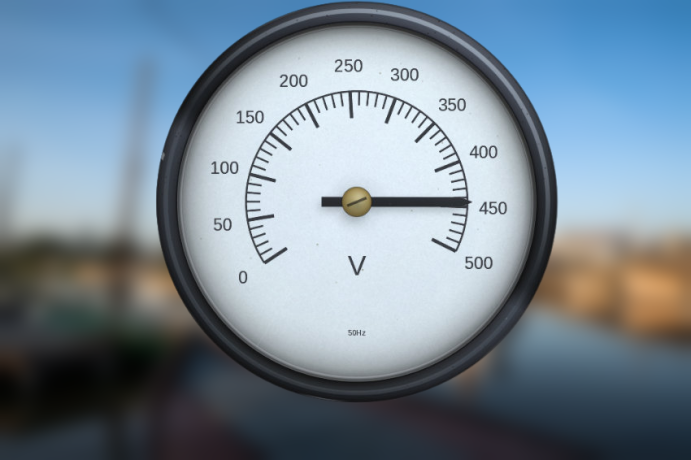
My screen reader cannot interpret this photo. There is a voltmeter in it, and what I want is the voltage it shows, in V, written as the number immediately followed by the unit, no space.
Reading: 445V
